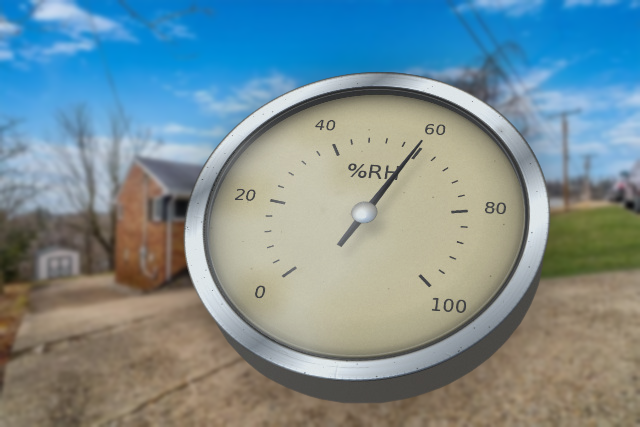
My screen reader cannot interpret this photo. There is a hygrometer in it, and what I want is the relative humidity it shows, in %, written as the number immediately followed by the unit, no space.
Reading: 60%
